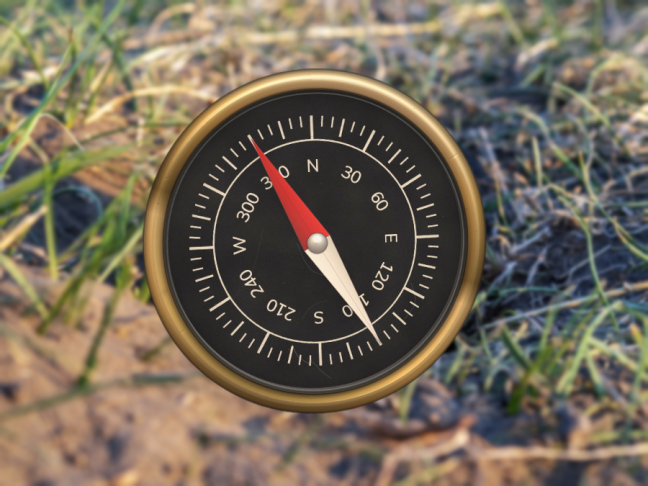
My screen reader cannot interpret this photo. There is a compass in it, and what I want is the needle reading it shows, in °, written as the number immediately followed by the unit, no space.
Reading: 330°
